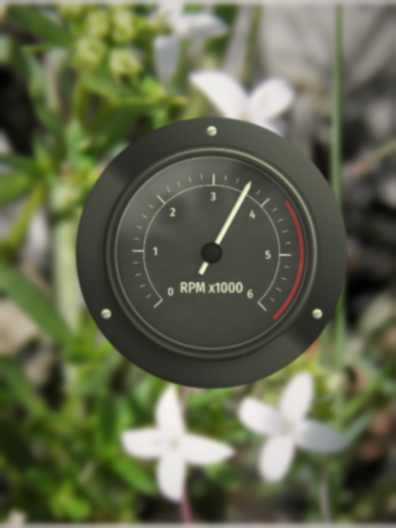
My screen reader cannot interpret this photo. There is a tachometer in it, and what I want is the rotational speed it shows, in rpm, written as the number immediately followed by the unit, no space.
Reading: 3600rpm
